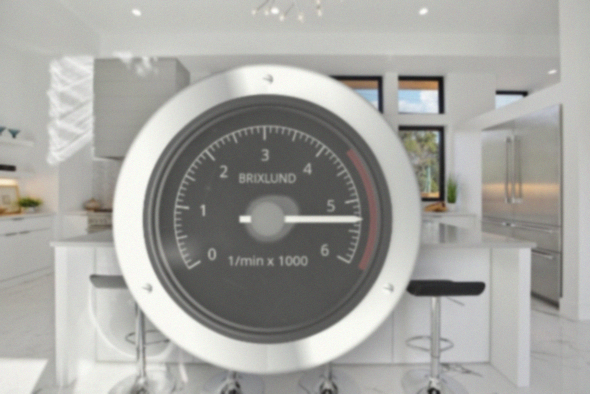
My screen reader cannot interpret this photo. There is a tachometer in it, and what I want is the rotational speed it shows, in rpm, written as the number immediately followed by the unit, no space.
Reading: 5300rpm
